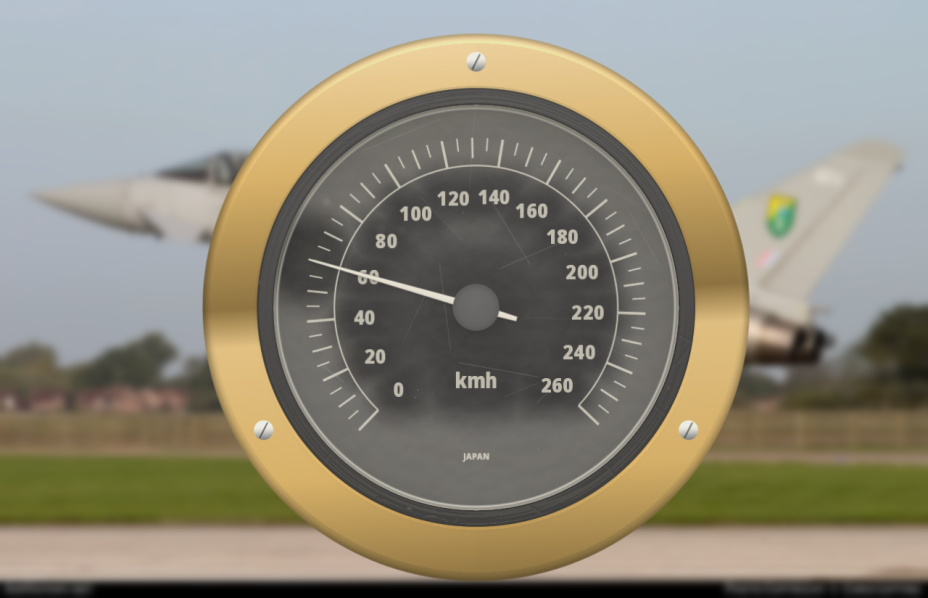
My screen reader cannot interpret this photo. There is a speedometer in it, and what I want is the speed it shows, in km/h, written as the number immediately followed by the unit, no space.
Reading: 60km/h
